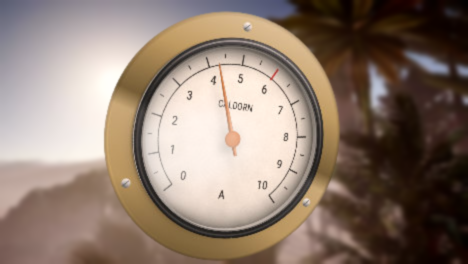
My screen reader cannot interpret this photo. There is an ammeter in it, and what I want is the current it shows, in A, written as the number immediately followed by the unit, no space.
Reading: 4.25A
